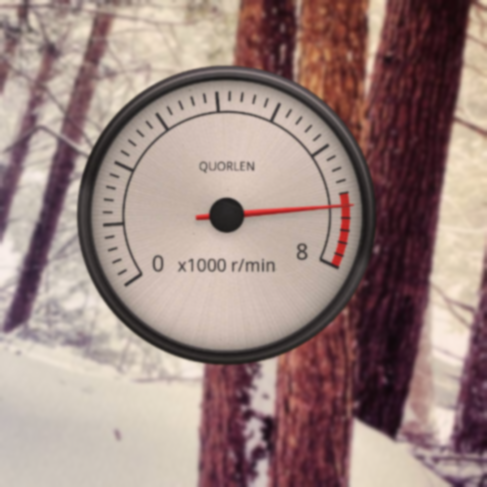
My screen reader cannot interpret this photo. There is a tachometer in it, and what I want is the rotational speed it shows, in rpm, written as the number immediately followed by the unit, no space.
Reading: 7000rpm
